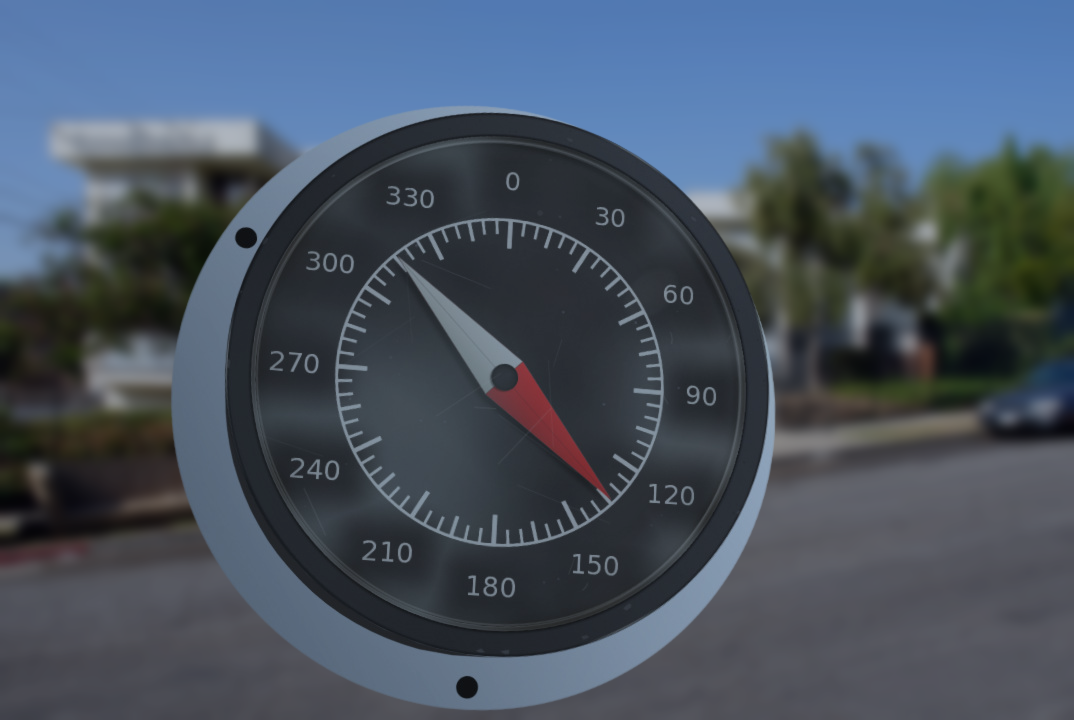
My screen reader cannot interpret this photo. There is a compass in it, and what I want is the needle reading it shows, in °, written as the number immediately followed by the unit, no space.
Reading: 135°
